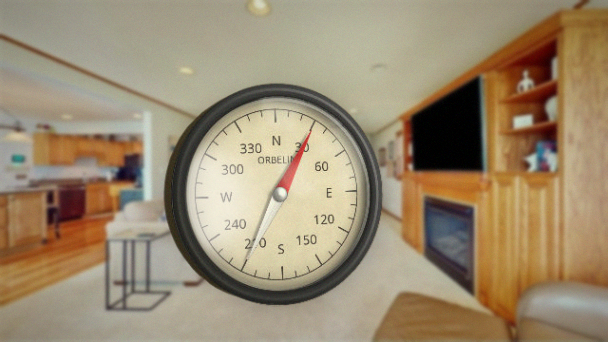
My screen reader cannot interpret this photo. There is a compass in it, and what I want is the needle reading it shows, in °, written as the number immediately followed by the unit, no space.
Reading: 30°
